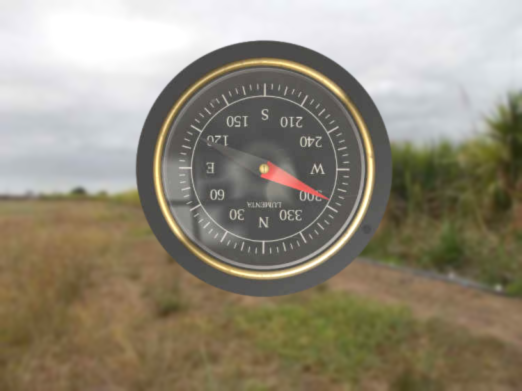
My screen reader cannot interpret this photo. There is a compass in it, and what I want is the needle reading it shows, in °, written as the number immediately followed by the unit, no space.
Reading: 295°
